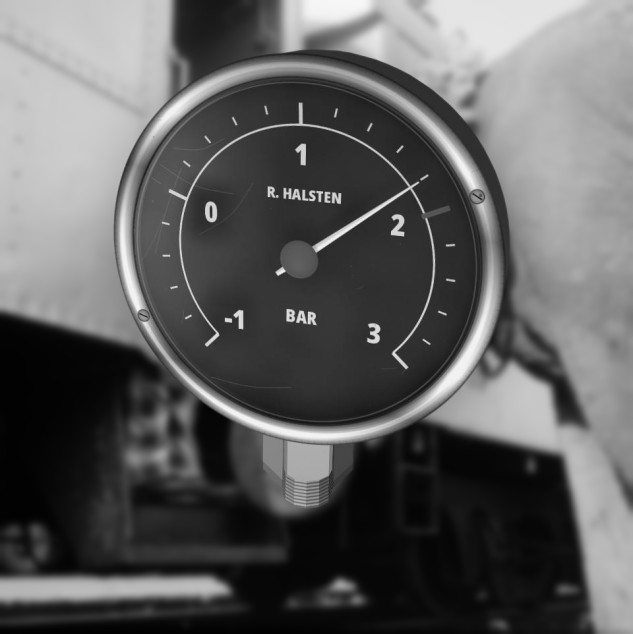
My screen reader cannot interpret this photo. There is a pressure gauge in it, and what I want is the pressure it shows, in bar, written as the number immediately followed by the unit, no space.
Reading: 1.8bar
